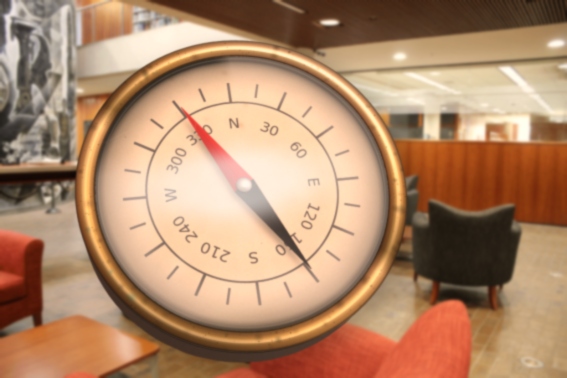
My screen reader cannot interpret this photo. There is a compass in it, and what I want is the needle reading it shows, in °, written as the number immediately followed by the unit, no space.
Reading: 330°
